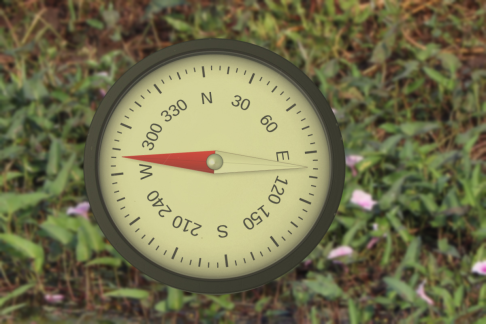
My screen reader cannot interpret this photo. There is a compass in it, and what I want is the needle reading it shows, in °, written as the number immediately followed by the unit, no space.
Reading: 280°
